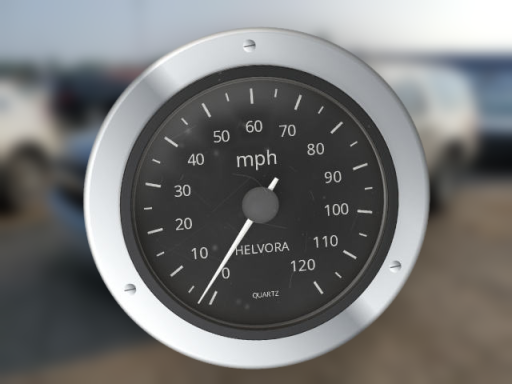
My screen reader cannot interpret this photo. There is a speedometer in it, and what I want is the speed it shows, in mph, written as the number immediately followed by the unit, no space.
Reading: 2.5mph
